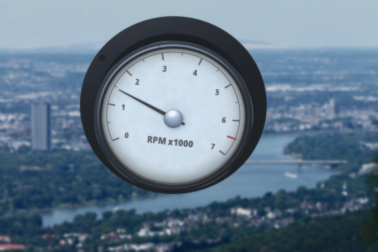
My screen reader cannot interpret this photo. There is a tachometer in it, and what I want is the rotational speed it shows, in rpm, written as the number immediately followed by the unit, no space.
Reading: 1500rpm
